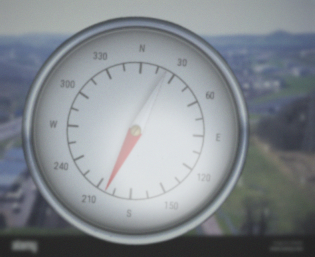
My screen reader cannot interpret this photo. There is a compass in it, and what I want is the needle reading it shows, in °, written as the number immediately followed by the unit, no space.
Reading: 202.5°
